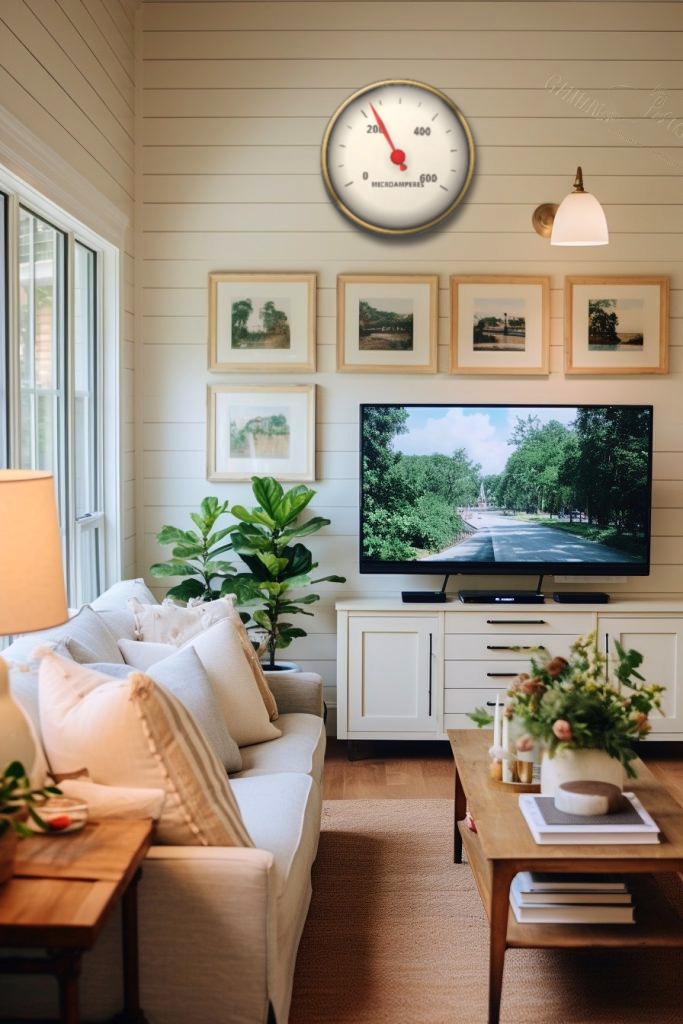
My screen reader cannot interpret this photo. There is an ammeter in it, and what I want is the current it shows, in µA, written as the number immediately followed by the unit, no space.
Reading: 225µA
